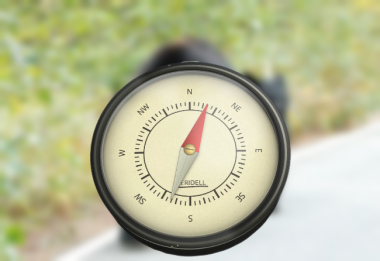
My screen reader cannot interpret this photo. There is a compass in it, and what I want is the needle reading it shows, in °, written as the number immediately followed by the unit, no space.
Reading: 20°
